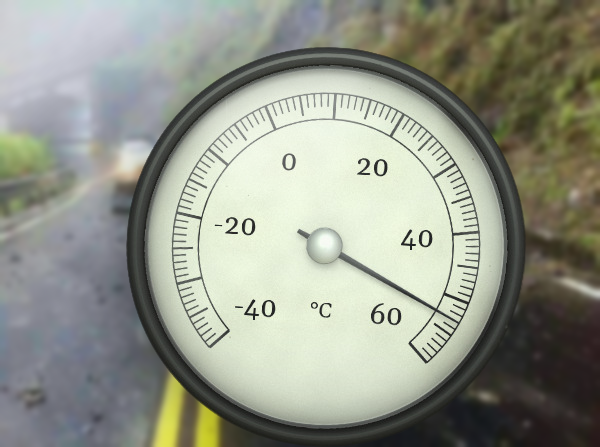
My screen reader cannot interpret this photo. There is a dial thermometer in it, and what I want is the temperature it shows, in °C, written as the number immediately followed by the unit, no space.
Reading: 53°C
